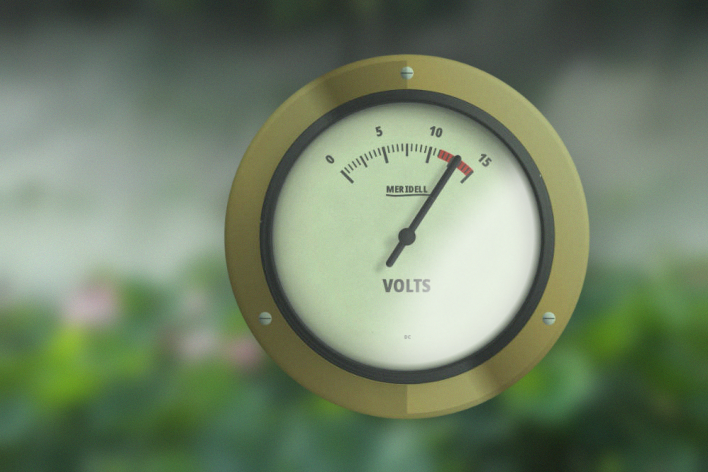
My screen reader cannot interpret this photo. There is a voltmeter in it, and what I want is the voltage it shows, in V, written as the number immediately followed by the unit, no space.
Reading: 13V
